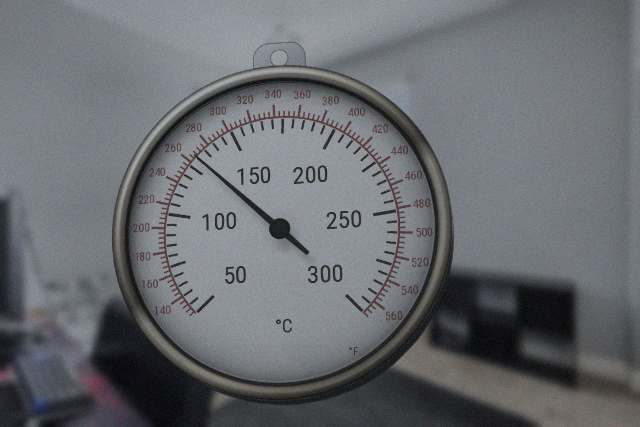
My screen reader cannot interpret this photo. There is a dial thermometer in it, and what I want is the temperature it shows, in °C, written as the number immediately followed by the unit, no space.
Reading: 130°C
